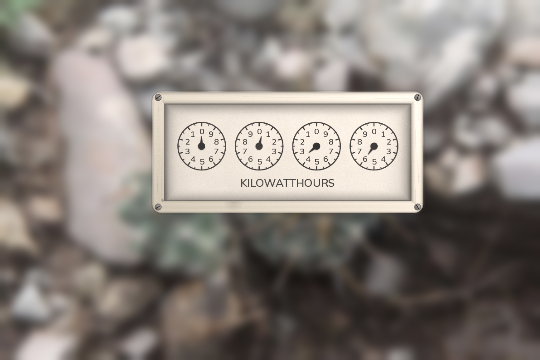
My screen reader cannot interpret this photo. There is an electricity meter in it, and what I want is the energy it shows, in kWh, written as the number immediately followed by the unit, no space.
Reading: 36kWh
